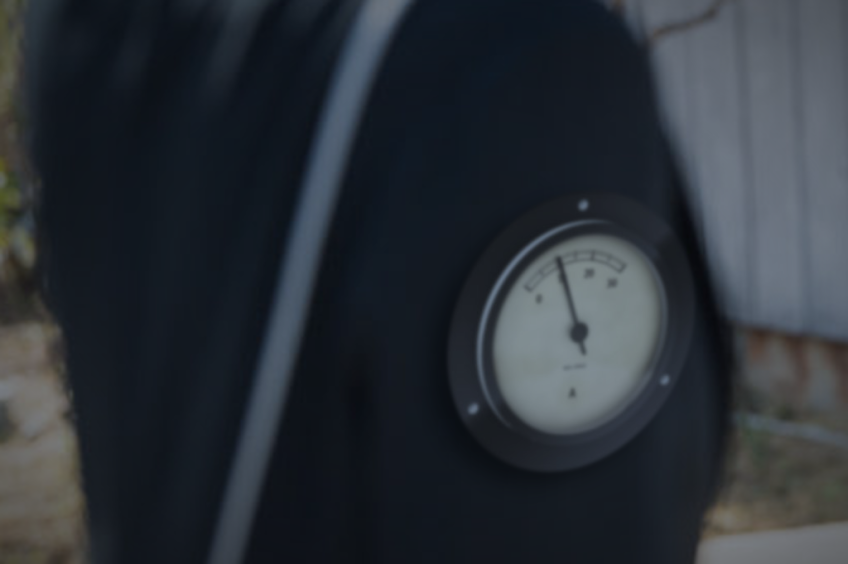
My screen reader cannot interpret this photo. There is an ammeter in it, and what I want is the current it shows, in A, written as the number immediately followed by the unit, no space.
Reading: 10A
